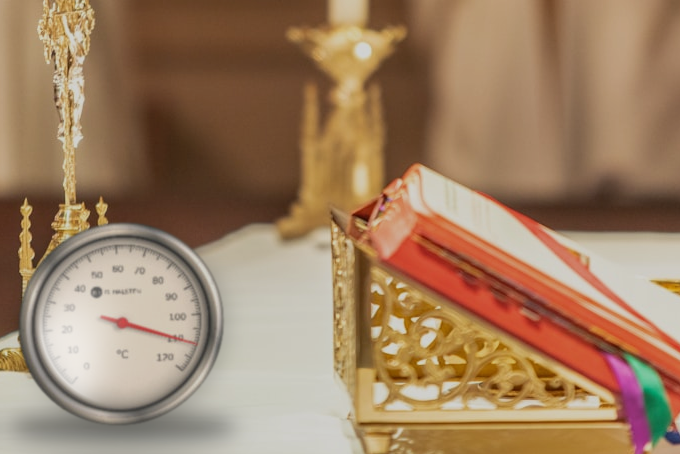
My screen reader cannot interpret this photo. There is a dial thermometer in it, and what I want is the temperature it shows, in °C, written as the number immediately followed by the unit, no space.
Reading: 110°C
